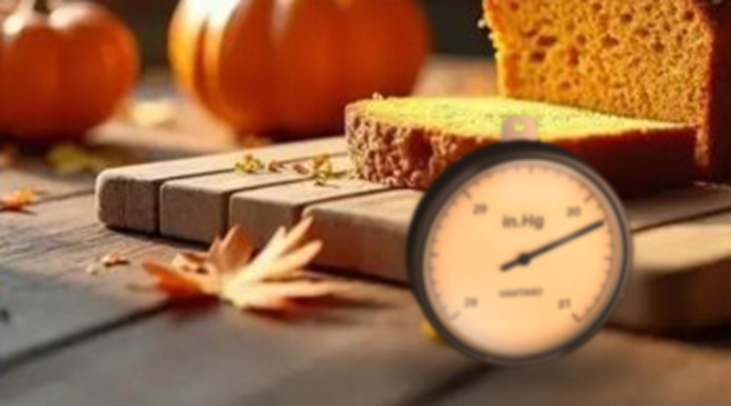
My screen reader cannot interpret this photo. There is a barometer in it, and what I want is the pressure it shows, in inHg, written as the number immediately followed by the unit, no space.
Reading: 30.2inHg
